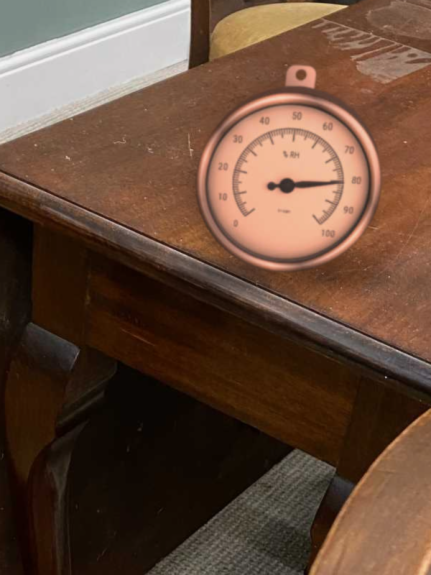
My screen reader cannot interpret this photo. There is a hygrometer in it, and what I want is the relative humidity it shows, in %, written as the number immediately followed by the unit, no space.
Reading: 80%
